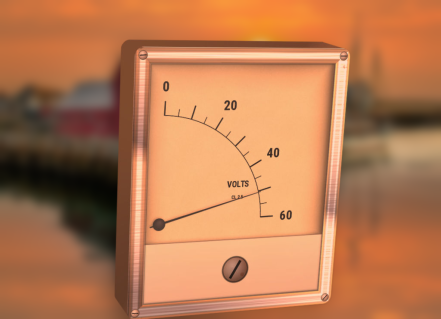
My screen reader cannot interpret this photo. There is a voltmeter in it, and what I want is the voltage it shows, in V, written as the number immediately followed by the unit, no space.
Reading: 50V
